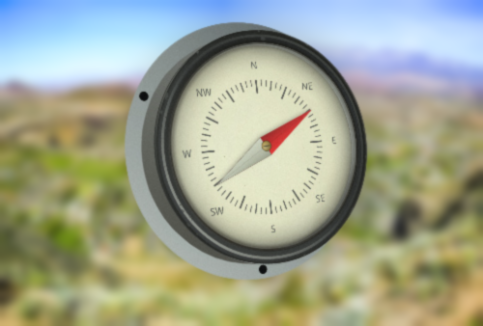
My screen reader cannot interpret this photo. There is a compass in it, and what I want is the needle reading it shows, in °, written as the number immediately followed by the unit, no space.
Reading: 60°
